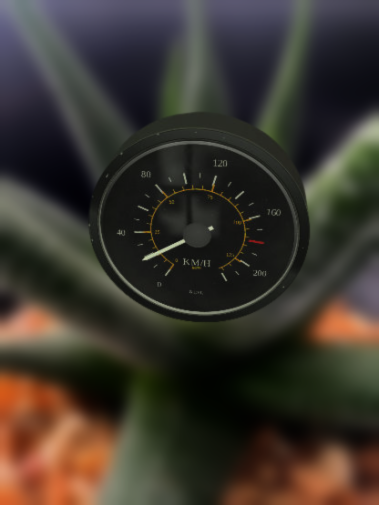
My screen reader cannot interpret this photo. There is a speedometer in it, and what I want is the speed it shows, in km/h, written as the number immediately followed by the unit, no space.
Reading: 20km/h
